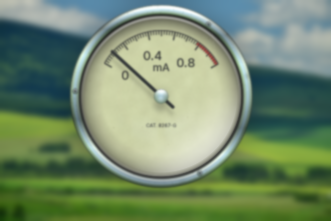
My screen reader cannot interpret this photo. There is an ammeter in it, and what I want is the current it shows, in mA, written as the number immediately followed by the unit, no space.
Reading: 0.1mA
